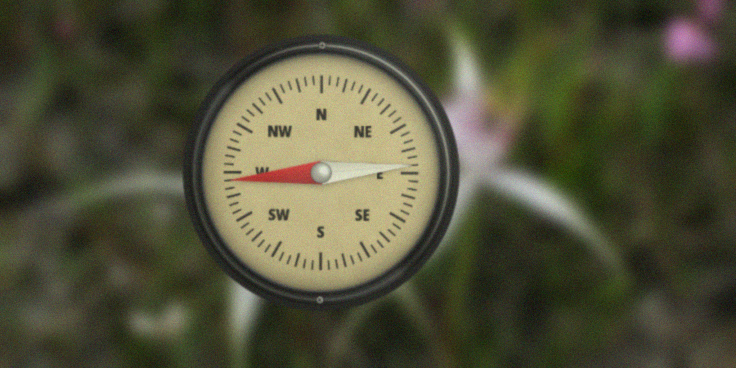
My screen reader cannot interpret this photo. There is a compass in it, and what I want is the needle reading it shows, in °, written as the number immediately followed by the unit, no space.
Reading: 265°
